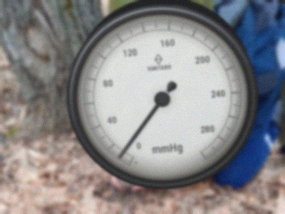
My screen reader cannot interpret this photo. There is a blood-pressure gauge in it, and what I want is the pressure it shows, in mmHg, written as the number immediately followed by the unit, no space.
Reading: 10mmHg
